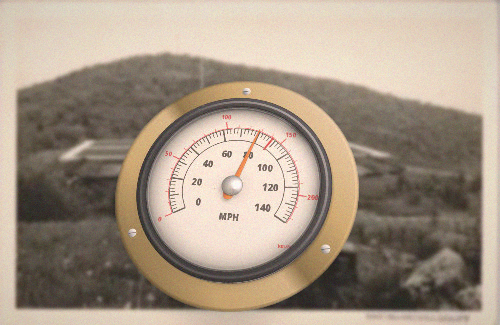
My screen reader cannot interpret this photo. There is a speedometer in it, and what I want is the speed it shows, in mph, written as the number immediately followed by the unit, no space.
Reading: 80mph
